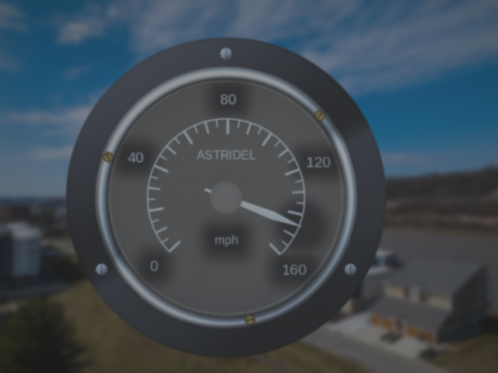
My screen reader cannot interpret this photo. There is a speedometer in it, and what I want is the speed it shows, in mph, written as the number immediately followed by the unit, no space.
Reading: 145mph
